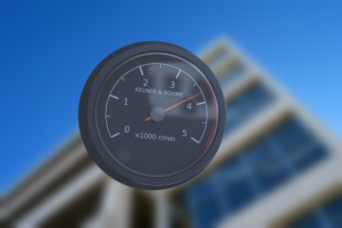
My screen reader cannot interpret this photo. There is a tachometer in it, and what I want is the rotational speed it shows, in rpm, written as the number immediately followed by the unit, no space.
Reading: 3750rpm
